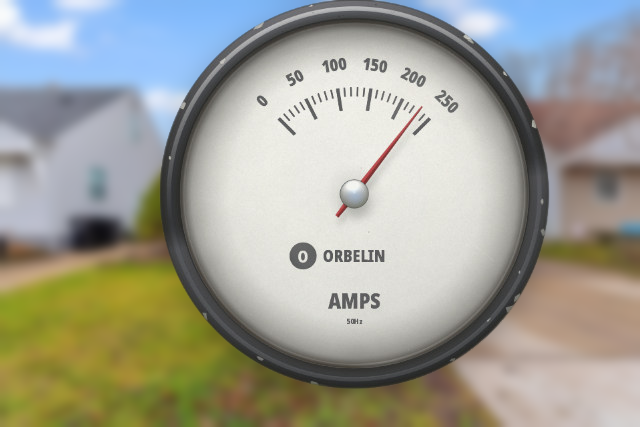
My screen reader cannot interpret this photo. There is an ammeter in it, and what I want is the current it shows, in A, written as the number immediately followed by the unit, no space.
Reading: 230A
